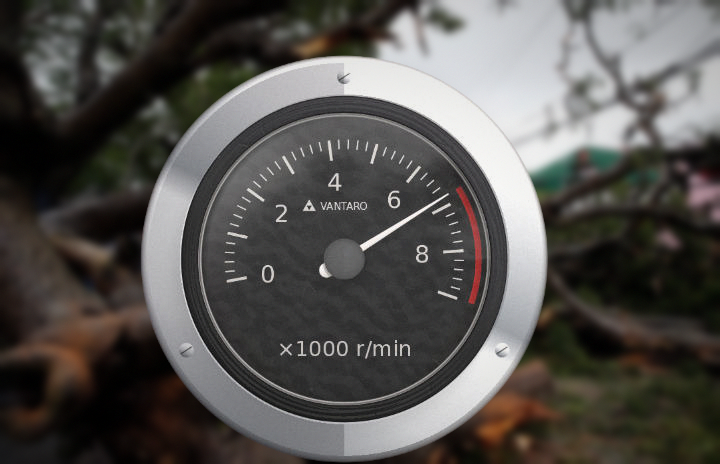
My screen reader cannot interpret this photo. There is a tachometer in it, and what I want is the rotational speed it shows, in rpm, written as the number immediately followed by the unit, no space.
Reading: 6800rpm
